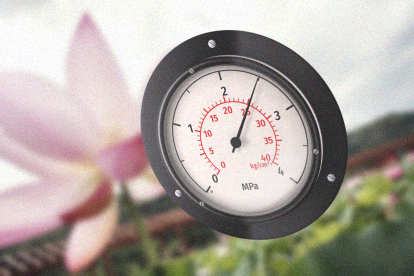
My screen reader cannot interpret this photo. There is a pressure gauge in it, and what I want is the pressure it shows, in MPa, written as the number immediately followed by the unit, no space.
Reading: 2.5MPa
